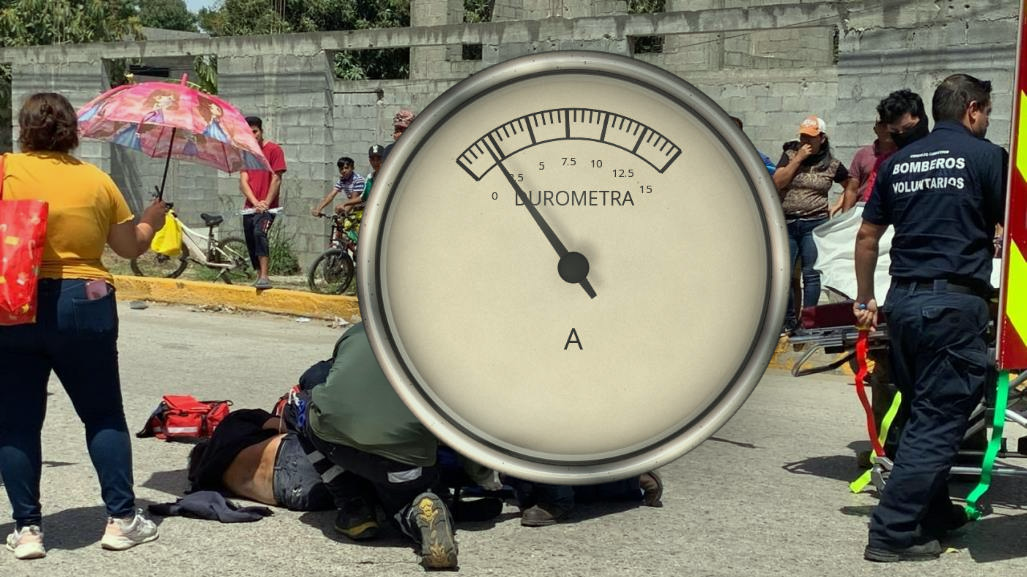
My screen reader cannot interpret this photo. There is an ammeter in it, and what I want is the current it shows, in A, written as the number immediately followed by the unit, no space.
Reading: 2A
